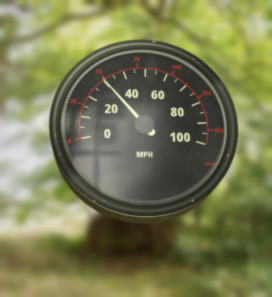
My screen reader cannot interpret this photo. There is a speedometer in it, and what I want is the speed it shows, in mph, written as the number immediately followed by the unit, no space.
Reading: 30mph
